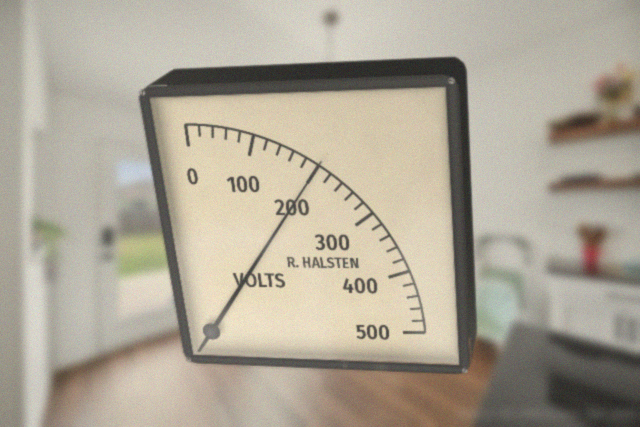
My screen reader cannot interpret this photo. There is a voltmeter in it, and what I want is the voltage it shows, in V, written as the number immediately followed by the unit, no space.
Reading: 200V
